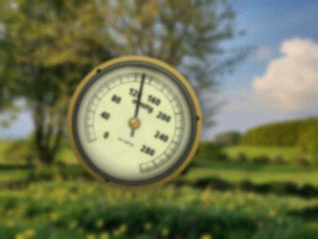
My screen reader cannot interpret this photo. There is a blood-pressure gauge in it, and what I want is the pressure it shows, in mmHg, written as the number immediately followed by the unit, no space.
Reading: 130mmHg
